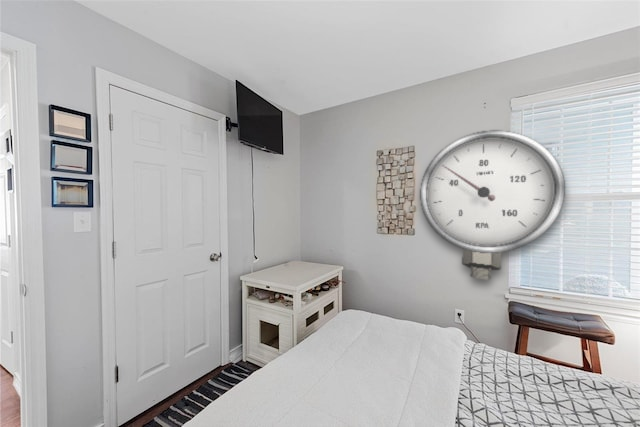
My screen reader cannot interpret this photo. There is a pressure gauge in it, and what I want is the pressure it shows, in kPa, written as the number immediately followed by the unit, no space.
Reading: 50kPa
